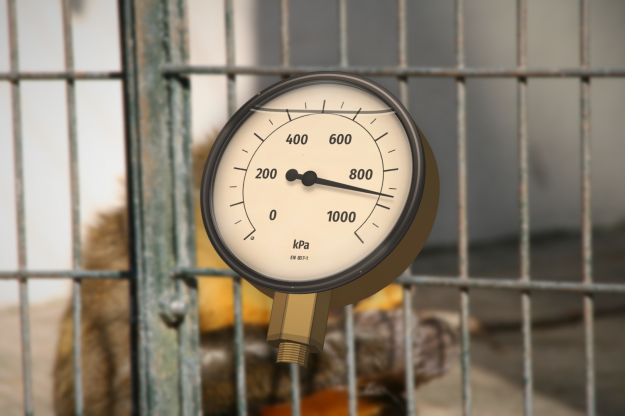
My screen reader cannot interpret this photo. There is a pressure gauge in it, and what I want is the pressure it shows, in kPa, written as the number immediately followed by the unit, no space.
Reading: 875kPa
